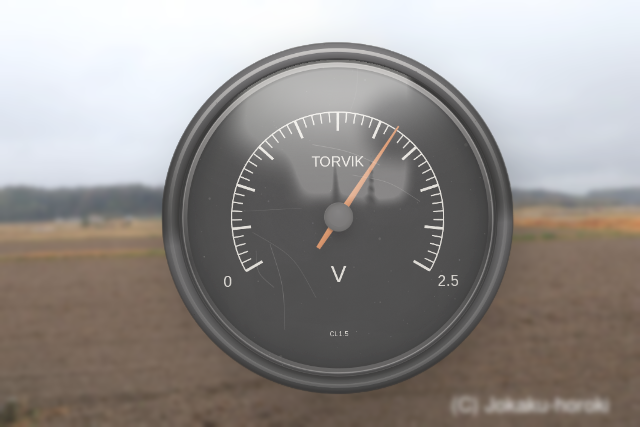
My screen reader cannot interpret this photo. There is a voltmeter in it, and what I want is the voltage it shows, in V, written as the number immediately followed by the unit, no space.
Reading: 1.6V
